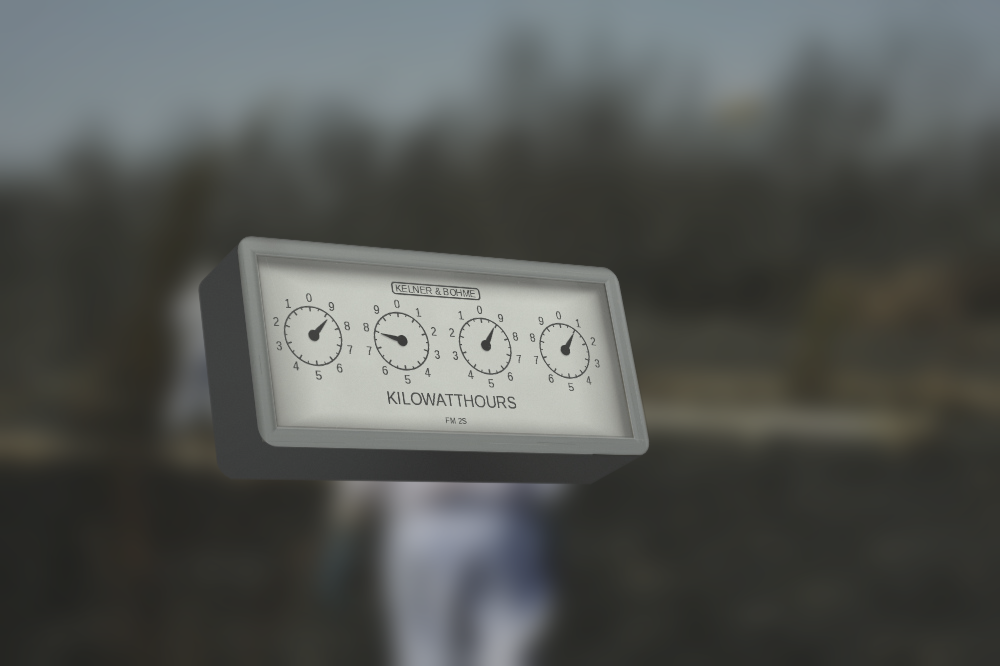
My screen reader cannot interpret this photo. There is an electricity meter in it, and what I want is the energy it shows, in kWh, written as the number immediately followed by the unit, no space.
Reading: 8791kWh
